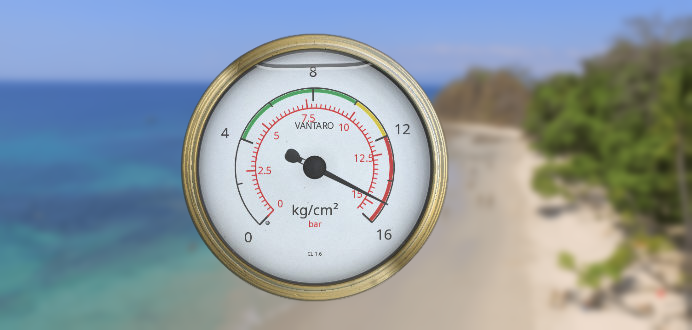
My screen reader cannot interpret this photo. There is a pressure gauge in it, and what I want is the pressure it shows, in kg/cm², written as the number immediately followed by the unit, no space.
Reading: 15kg/cm²
